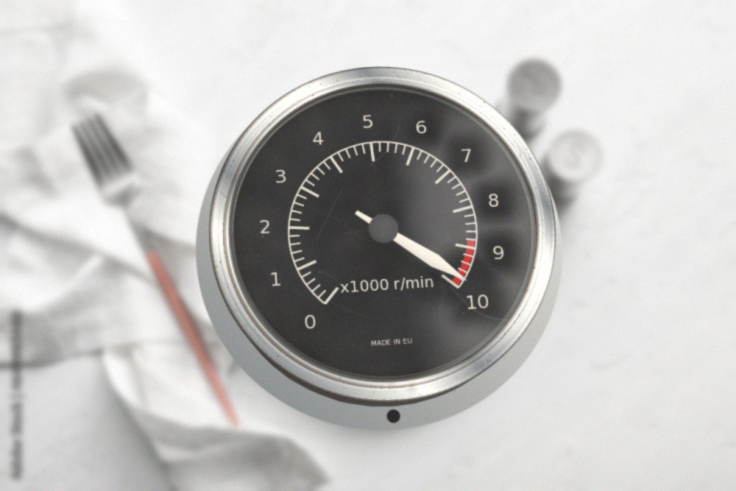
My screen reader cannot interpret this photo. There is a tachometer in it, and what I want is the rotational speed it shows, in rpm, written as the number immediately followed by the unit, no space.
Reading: 9800rpm
